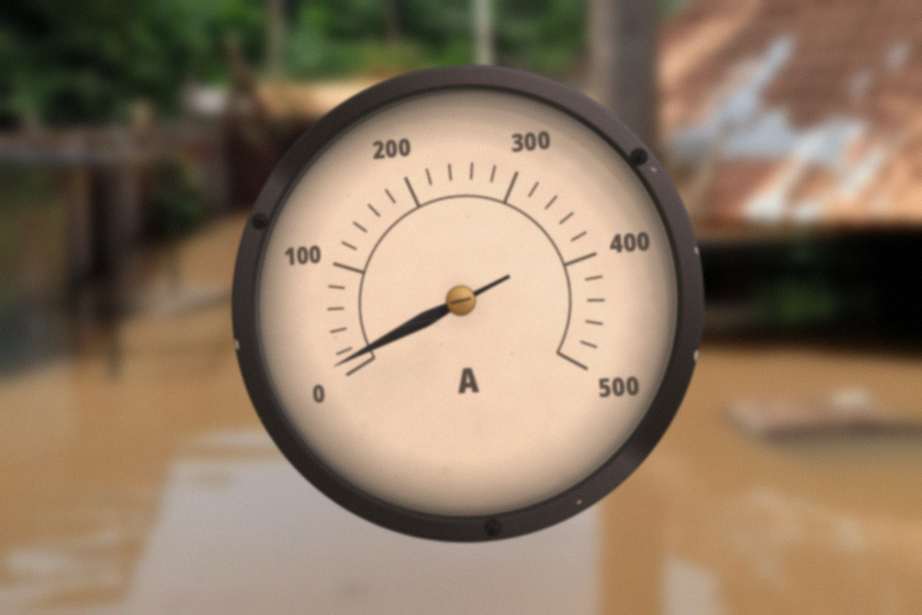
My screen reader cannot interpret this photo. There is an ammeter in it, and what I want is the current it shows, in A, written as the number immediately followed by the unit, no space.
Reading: 10A
